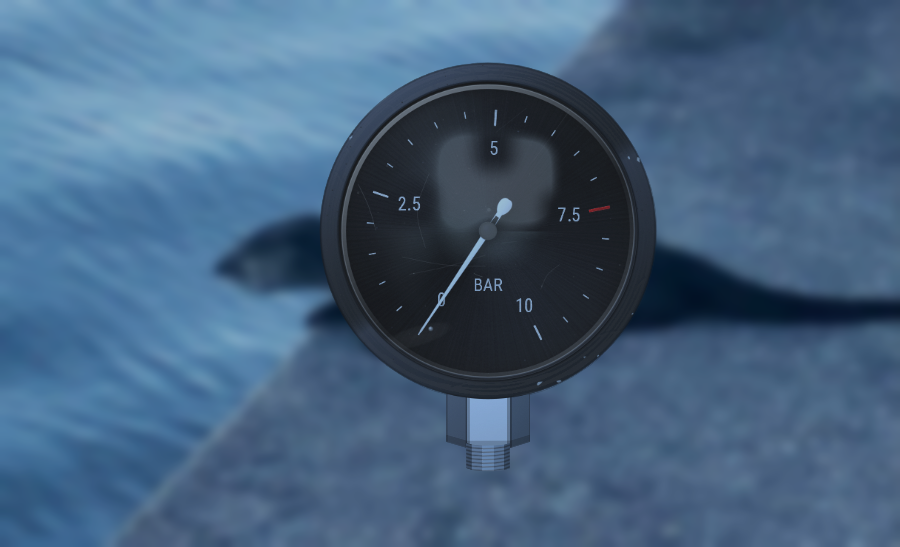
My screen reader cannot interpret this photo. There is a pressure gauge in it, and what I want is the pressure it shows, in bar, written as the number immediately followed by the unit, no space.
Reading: 0bar
